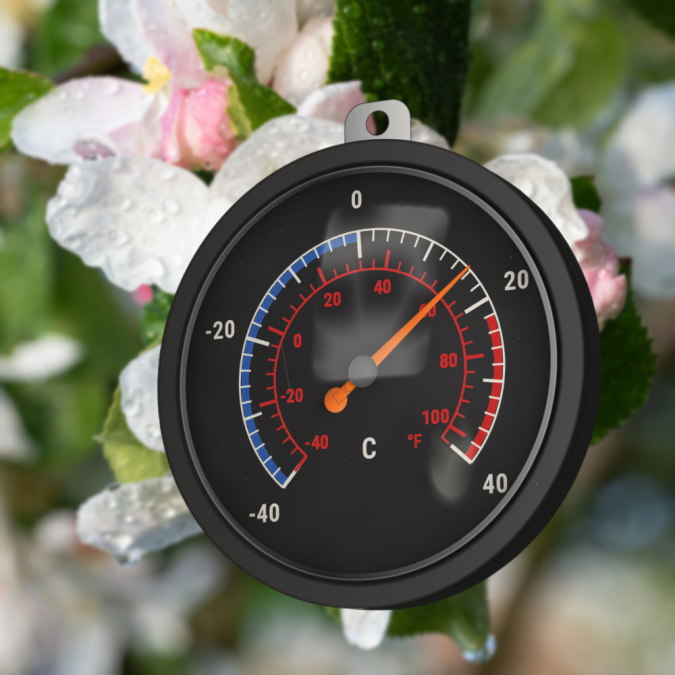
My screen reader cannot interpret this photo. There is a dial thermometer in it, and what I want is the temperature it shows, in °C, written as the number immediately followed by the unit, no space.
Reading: 16°C
